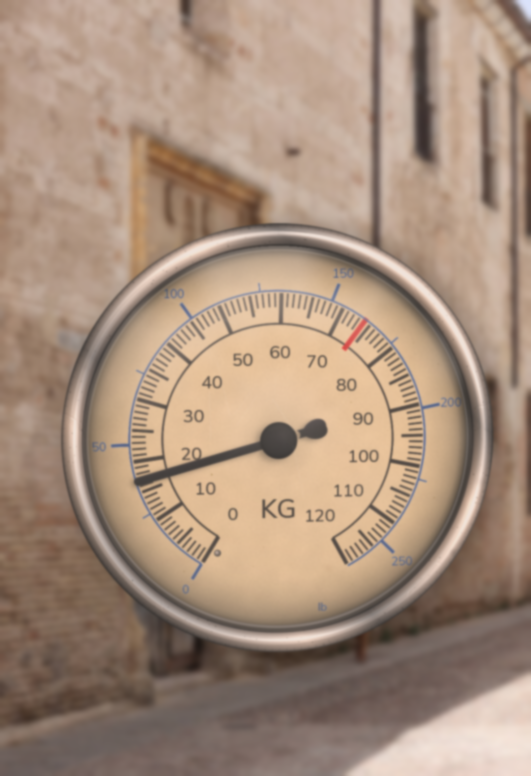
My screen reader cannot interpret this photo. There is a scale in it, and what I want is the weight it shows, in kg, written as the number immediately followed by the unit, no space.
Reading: 17kg
